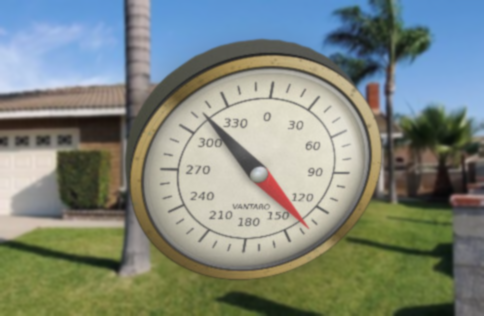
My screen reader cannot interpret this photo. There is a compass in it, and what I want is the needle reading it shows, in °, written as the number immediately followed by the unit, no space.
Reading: 135°
